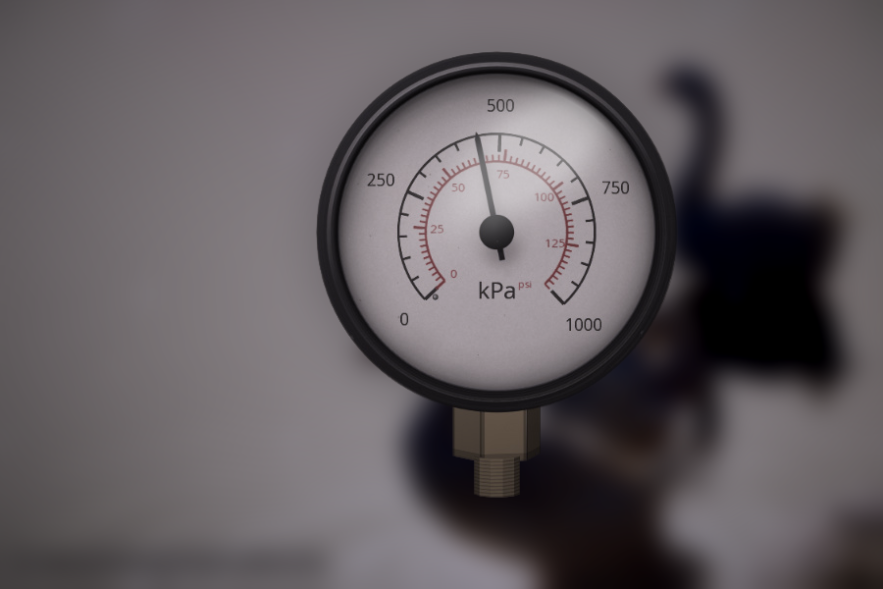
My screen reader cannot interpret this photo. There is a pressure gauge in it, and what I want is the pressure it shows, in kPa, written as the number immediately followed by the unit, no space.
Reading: 450kPa
